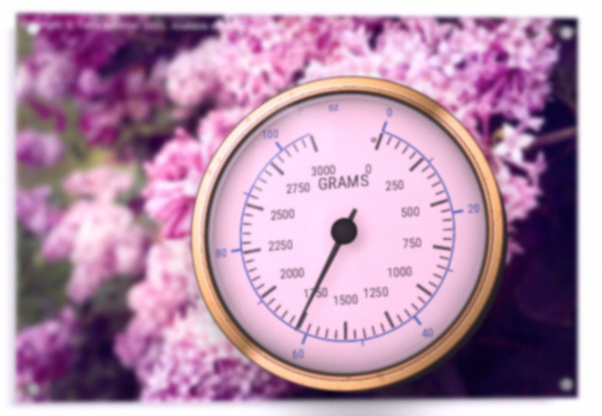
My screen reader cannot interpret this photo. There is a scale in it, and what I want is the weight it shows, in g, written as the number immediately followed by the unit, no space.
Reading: 1750g
